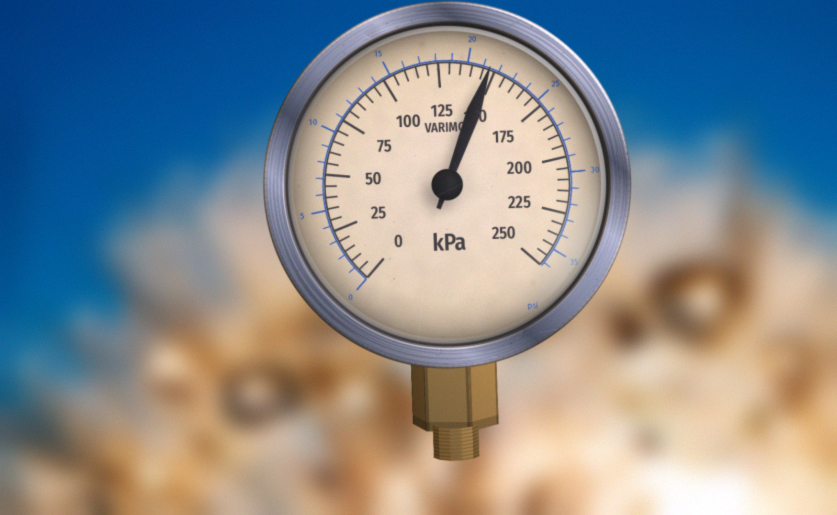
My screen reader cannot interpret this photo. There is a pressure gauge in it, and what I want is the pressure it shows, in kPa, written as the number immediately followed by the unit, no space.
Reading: 147.5kPa
